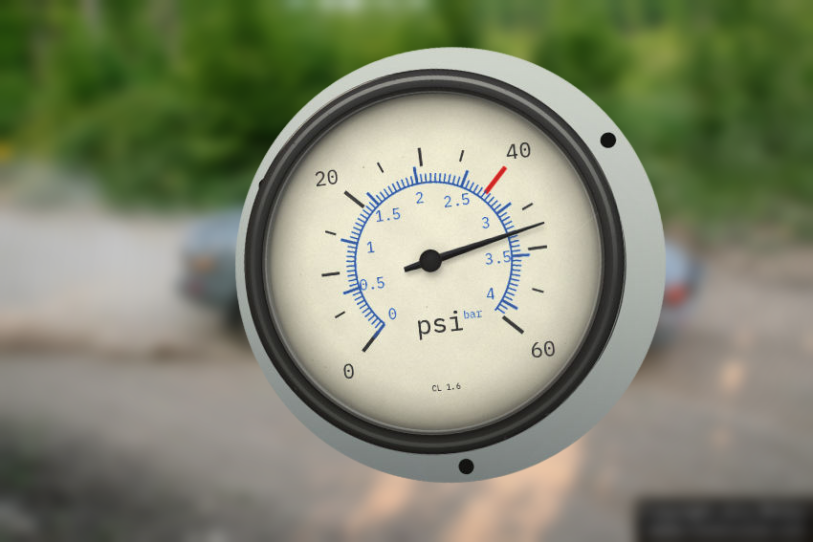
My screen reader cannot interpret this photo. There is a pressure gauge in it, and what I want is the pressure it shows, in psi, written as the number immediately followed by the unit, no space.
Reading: 47.5psi
